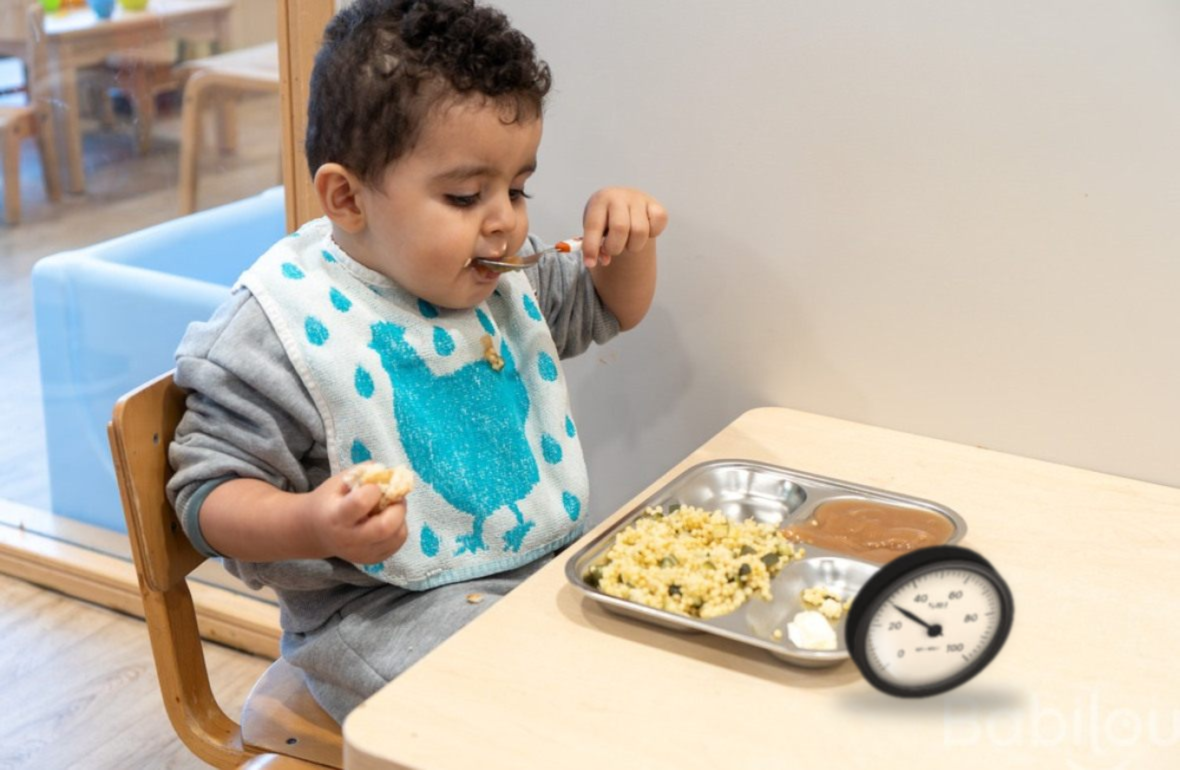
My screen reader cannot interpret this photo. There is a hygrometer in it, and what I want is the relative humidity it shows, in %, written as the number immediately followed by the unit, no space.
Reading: 30%
